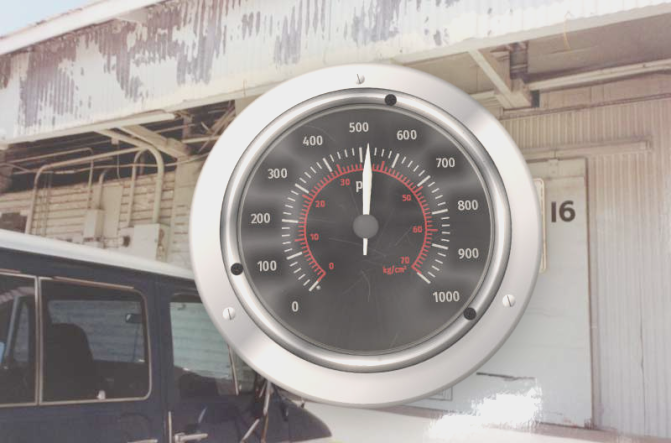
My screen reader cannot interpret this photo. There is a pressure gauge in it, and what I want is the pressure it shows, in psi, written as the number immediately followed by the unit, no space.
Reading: 520psi
